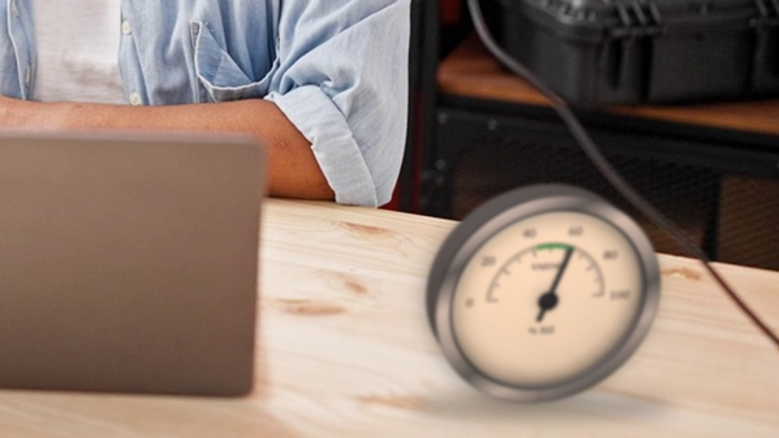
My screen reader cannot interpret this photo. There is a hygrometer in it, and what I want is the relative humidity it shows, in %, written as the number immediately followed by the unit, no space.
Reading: 60%
